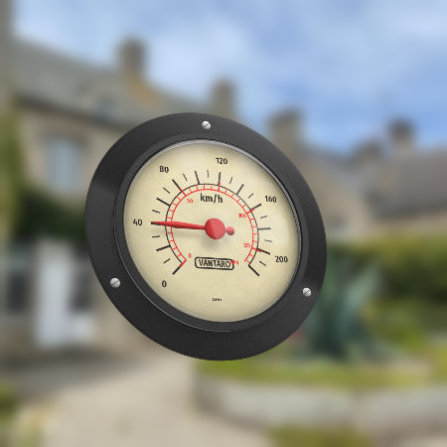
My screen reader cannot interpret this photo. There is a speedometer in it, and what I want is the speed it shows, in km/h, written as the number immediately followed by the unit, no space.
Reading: 40km/h
